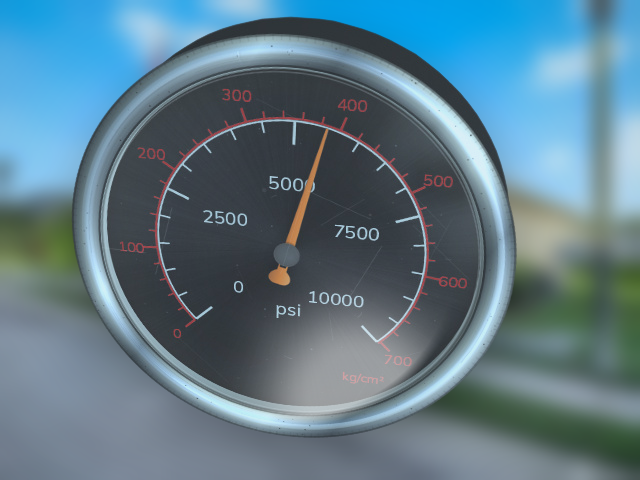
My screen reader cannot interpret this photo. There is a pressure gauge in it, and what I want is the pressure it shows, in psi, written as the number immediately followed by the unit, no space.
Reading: 5500psi
